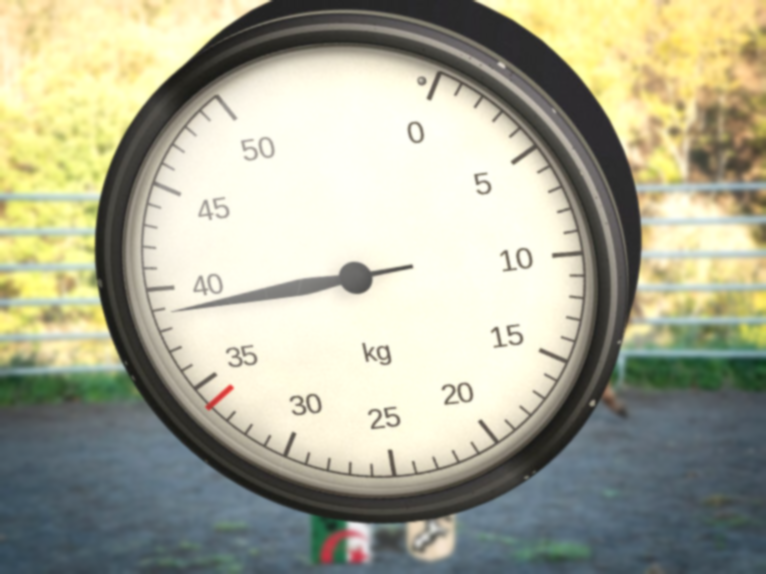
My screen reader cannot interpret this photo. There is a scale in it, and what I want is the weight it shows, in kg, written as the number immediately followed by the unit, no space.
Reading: 39kg
